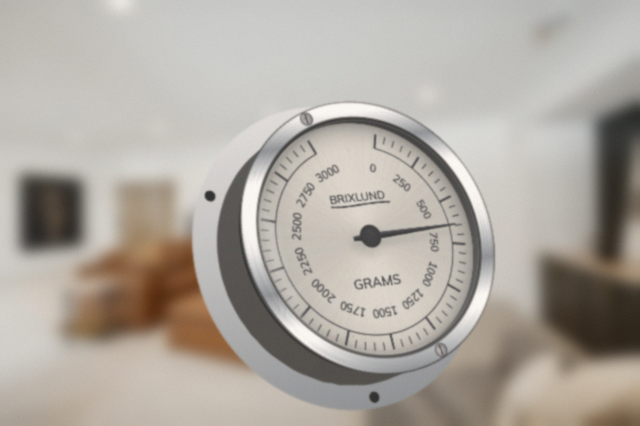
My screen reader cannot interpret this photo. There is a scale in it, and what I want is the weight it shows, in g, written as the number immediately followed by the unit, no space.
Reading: 650g
